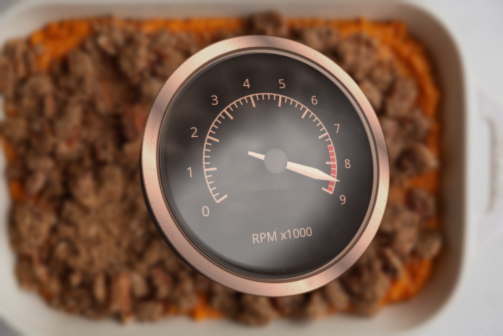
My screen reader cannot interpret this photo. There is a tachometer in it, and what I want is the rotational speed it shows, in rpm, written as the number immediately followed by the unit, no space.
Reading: 8600rpm
